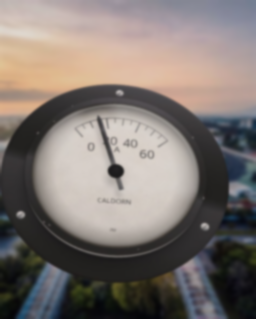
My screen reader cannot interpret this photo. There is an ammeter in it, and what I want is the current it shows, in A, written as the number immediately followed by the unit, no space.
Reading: 15A
